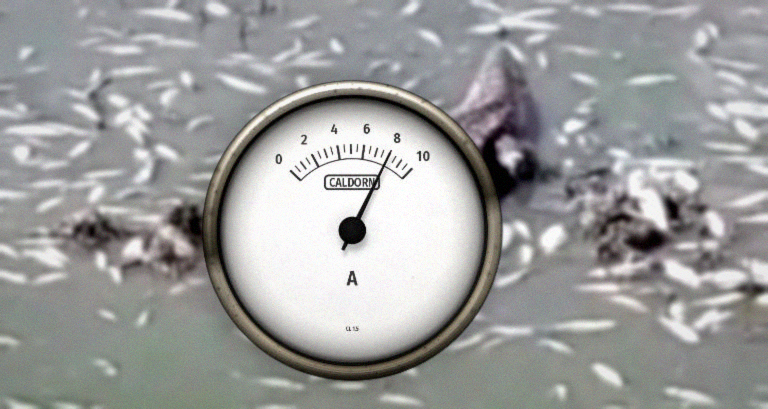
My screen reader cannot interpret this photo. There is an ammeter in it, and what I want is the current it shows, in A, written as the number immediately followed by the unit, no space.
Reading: 8A
